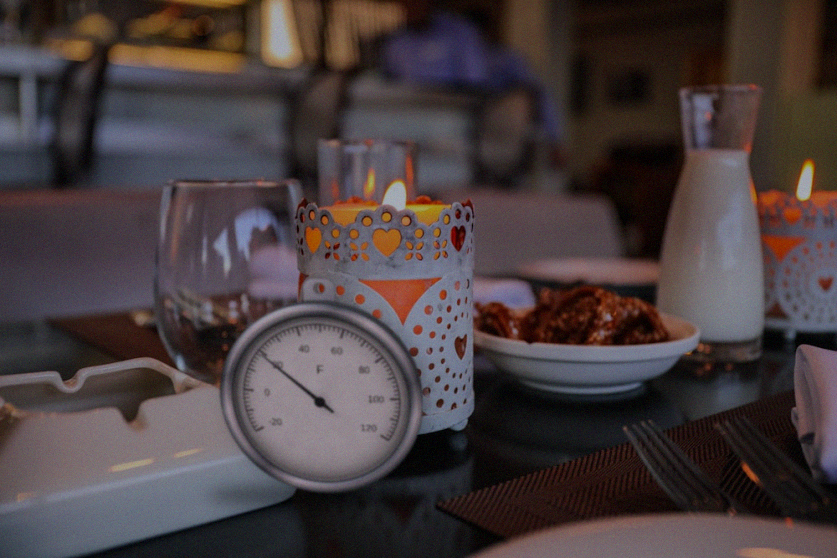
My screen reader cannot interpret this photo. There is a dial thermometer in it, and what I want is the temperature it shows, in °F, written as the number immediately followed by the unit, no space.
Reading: 20°F
